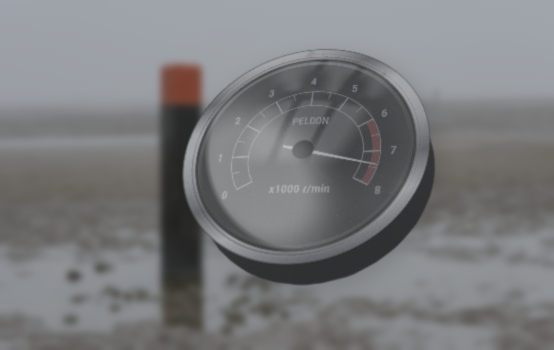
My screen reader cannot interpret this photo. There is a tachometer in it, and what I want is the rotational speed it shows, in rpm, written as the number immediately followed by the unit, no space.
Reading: 7500rpm
